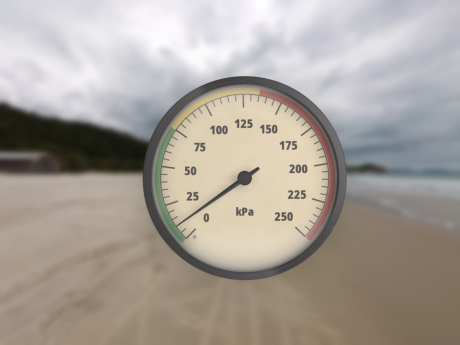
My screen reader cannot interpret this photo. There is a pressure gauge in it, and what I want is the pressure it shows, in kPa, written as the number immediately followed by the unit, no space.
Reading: 10kPa
